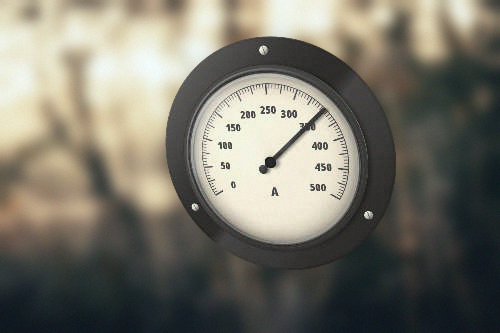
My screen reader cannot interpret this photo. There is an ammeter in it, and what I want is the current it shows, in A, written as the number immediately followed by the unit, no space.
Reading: 350A
